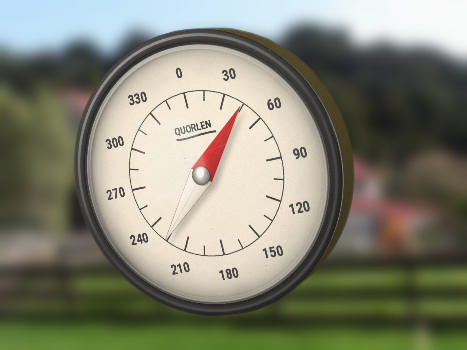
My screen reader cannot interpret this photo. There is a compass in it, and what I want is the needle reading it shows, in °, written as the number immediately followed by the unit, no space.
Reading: 45°
